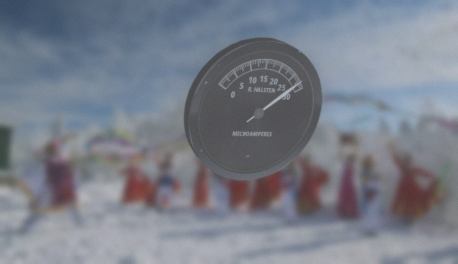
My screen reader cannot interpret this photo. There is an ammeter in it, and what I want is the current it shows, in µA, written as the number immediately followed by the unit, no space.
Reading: 27.5µA
